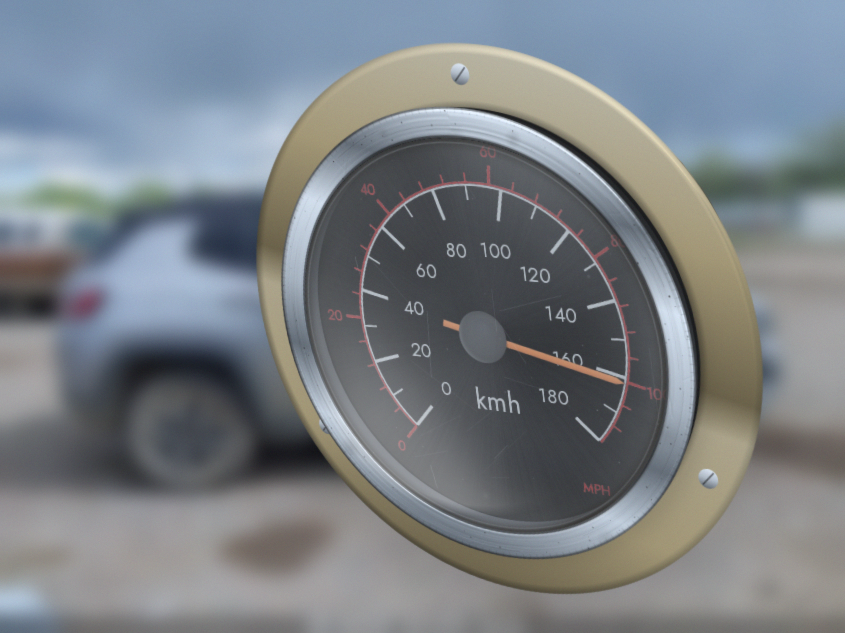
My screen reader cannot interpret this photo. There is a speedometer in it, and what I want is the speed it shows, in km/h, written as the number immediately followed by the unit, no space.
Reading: 160km/h
